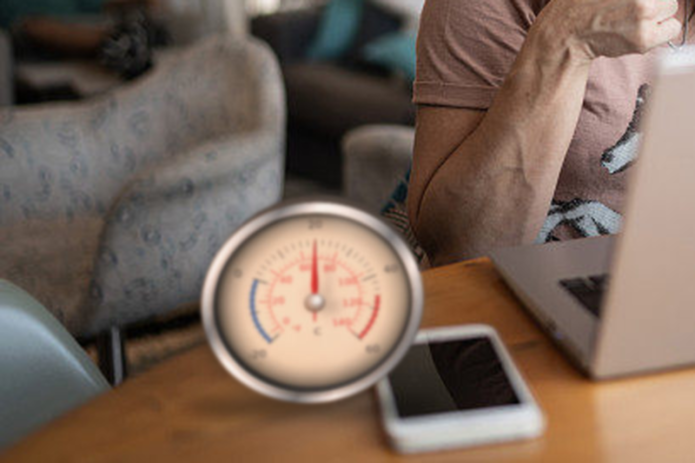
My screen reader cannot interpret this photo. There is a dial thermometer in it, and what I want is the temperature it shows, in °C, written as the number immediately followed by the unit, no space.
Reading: 20°C
